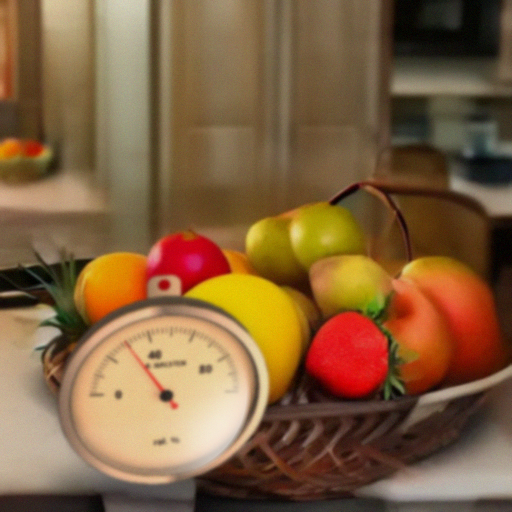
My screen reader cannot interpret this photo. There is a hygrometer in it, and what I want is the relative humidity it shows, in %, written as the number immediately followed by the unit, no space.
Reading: 30%
